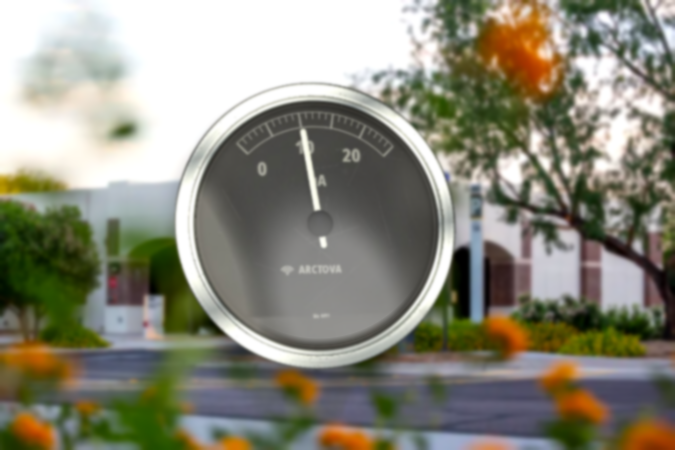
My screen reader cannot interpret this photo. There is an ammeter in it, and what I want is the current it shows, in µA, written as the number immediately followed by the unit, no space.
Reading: 10µA
